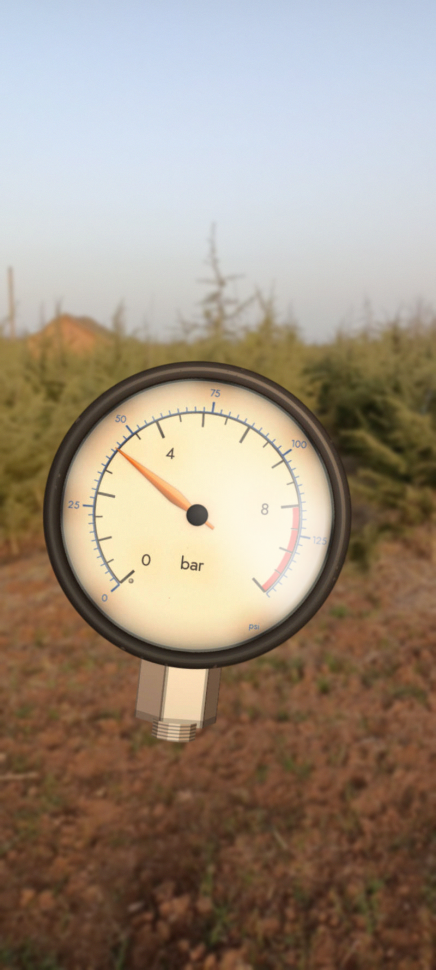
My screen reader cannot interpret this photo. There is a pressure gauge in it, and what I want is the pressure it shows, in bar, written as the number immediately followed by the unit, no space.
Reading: 3bar
